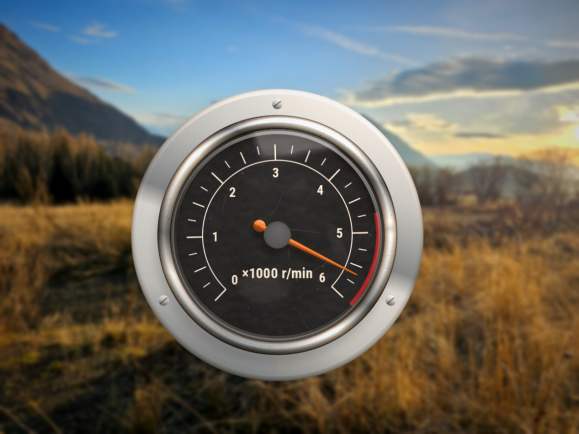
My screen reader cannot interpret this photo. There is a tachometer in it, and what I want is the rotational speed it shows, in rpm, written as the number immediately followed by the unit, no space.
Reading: 5625rpm
